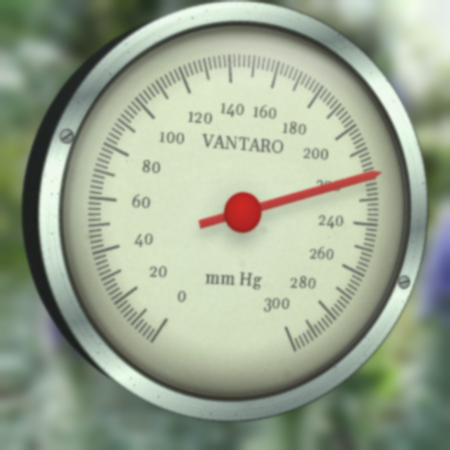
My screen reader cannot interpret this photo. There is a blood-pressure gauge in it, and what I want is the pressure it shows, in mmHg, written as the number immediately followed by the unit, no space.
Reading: 220mmHg
